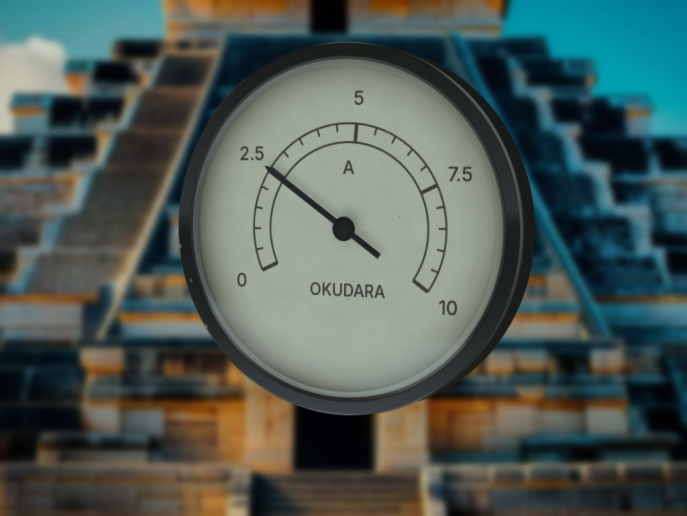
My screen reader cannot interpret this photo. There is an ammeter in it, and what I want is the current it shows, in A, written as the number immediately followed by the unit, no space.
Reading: 2.5A
